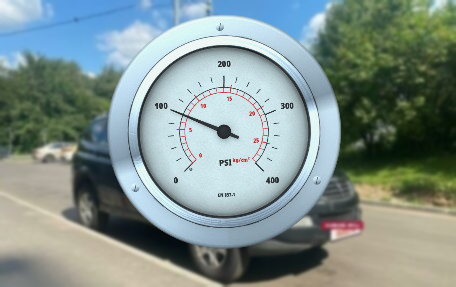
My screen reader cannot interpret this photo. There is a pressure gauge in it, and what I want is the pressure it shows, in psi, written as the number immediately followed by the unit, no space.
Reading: 100psi
